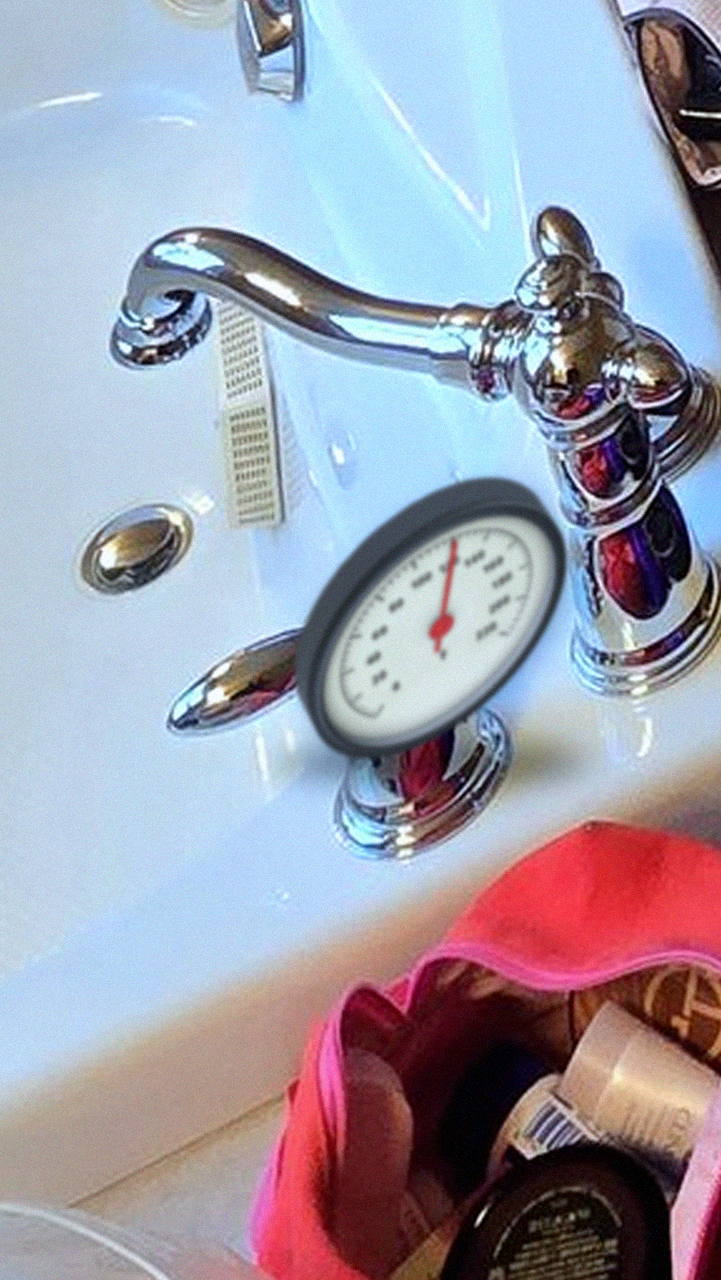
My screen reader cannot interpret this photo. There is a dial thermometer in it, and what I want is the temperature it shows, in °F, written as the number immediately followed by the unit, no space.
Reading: 120°F
